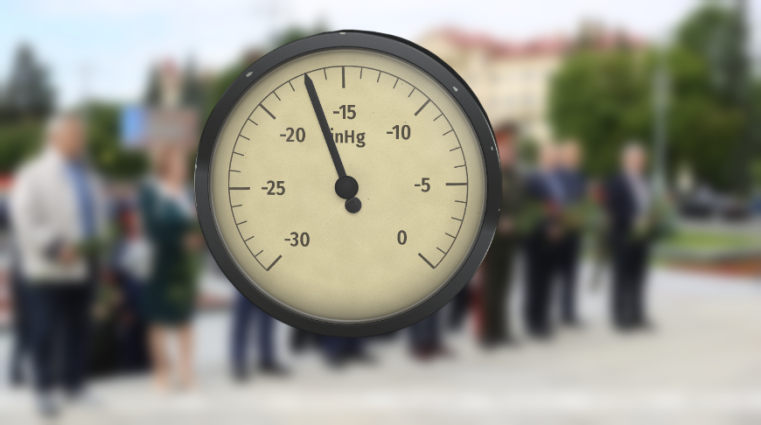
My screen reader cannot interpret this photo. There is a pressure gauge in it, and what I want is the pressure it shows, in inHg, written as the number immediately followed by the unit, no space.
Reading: -17inHg
